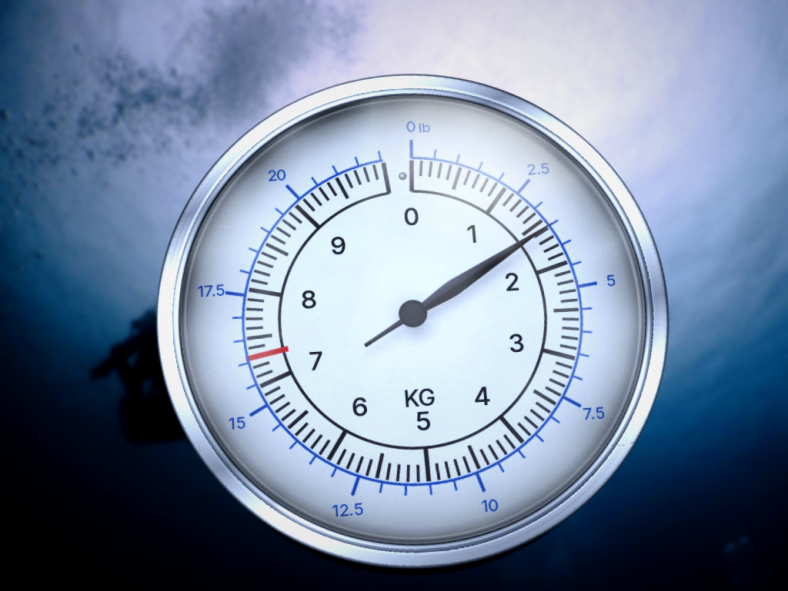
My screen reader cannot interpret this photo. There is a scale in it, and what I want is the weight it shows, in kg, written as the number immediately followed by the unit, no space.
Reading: 1.6kg
